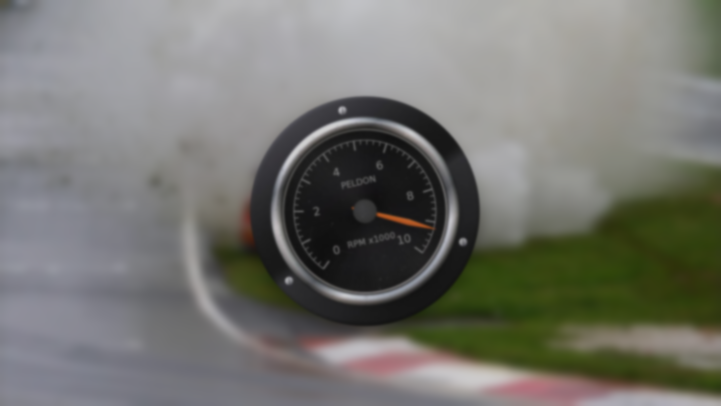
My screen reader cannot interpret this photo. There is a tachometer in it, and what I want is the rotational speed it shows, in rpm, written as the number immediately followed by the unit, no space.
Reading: 9200rpm
